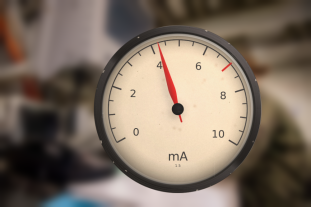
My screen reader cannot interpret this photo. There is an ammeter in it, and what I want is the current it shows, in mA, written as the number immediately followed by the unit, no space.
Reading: 4.25mA
